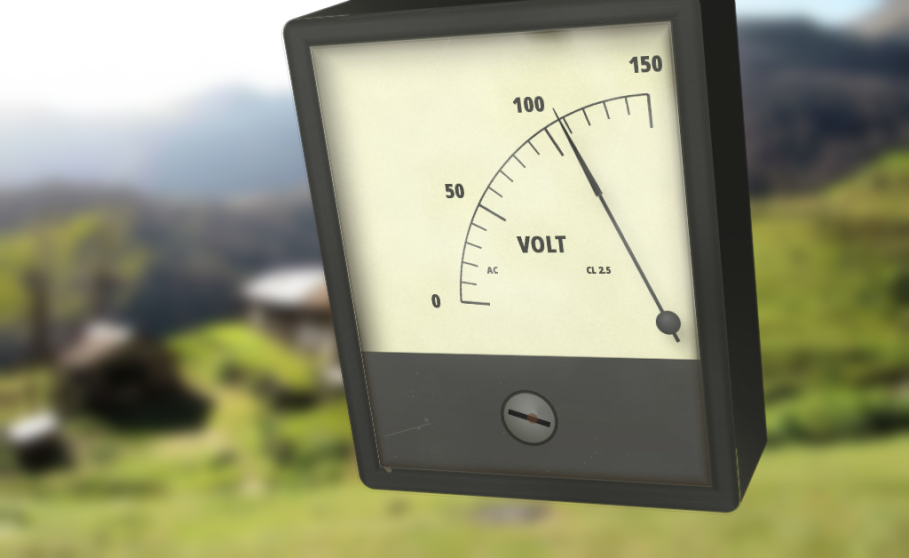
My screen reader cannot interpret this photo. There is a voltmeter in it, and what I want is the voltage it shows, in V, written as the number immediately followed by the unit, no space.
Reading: 110V
